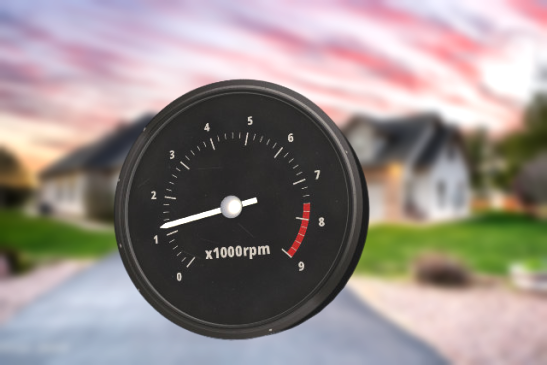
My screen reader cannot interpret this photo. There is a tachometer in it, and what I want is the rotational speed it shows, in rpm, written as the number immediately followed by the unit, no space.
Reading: 1200rpm
